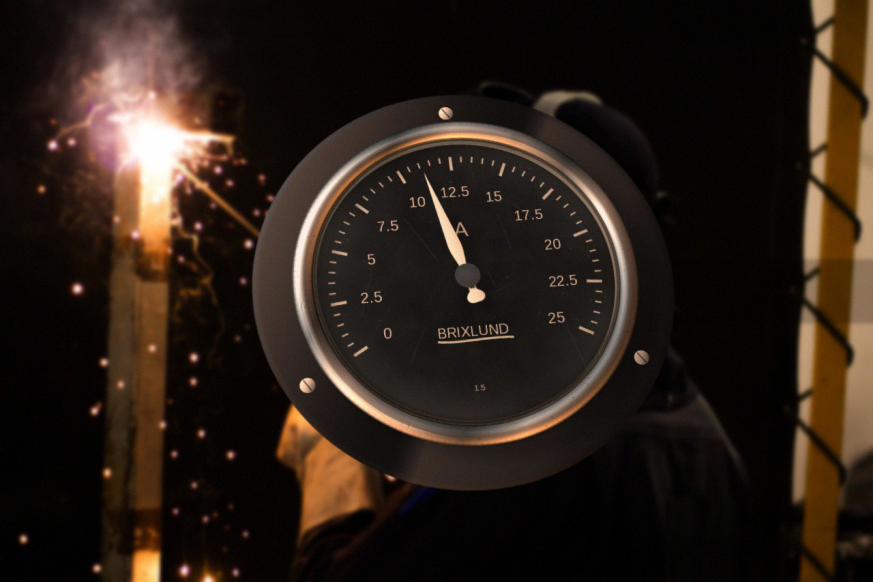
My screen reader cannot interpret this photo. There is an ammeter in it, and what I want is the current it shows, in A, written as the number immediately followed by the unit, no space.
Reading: 11A
